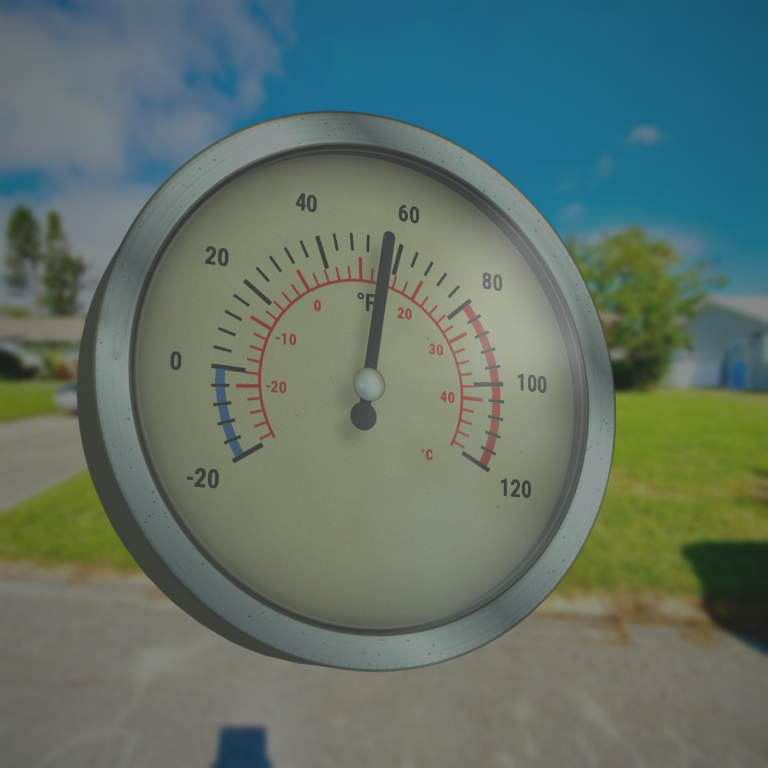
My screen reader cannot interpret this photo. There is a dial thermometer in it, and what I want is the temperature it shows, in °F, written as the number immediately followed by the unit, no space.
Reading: 56°F
